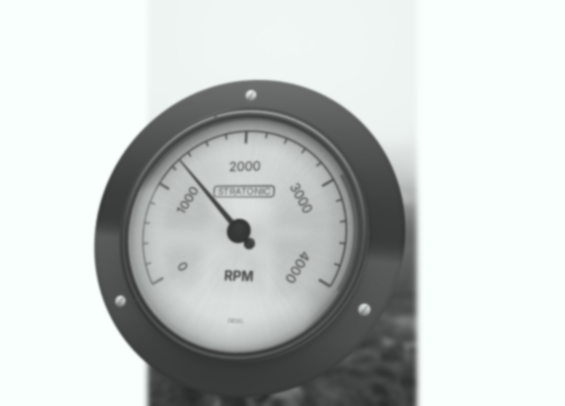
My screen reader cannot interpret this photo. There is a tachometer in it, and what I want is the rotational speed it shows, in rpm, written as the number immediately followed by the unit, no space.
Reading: 1300rpm
